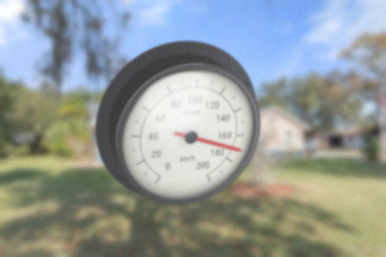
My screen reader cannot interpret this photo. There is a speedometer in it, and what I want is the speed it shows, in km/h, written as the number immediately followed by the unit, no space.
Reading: 170km/h
